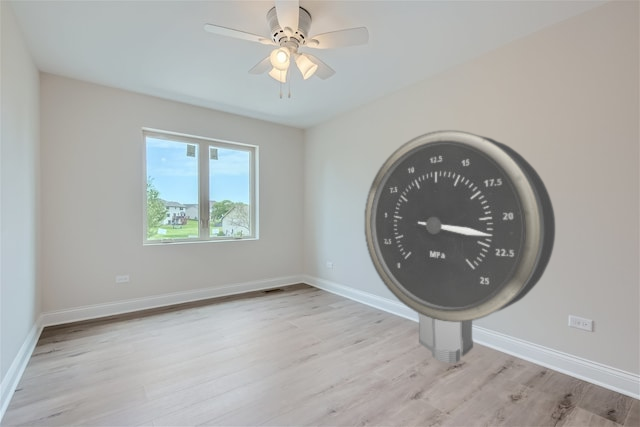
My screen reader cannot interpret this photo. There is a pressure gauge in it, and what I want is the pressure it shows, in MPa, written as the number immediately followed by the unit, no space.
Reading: 21.5MPa
